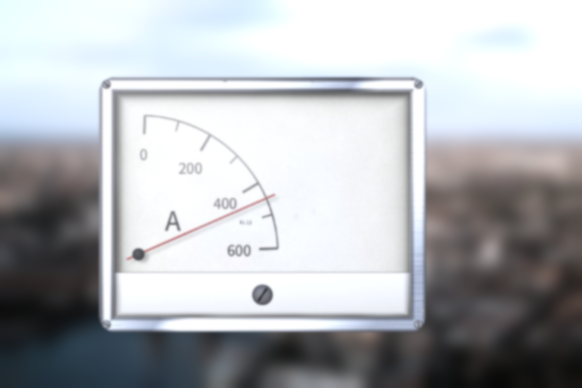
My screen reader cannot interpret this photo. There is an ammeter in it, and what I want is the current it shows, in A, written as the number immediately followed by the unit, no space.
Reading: 450A
